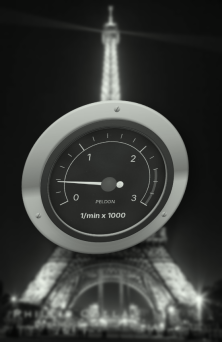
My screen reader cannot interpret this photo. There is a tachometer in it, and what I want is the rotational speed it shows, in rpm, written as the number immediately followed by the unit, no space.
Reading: 400rpm
